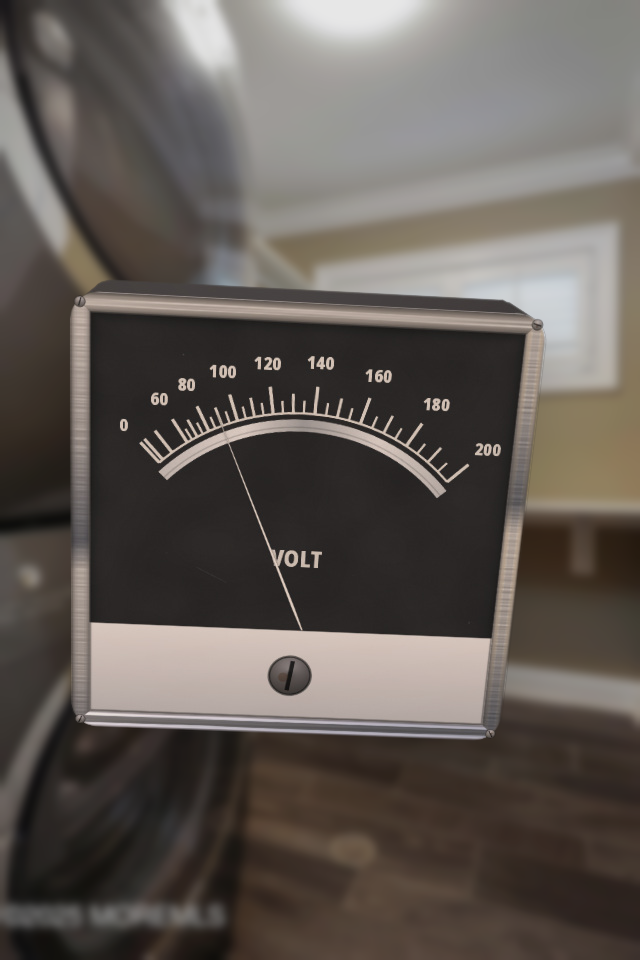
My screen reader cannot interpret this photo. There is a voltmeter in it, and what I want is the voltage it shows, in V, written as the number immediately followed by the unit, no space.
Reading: 90V
